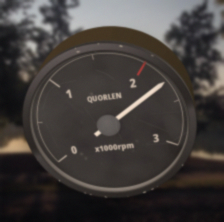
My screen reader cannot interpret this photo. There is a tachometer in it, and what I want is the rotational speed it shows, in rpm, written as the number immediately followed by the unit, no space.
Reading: 2250rpm
